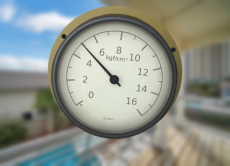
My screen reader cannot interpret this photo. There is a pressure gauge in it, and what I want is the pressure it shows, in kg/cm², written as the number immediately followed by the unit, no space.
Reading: 5kg/cm²
